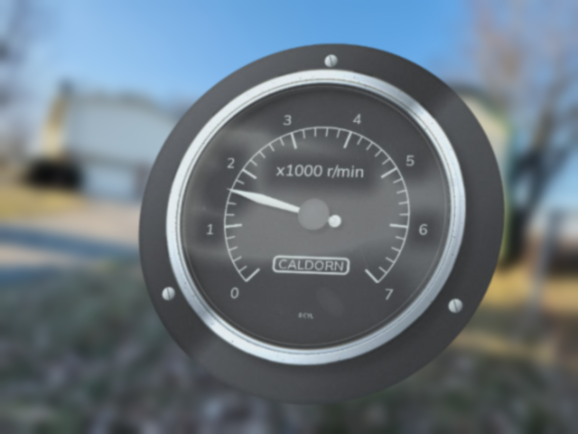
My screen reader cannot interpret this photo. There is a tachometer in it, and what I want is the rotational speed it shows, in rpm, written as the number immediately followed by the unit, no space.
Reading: 1600rpm
